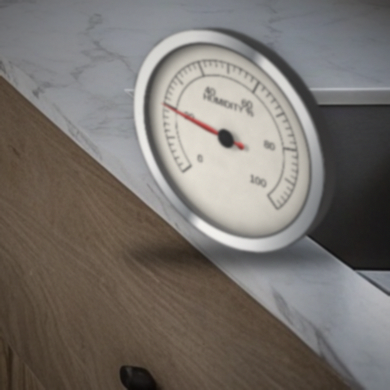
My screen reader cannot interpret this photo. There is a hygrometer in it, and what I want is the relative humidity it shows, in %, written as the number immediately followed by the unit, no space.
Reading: 20%
